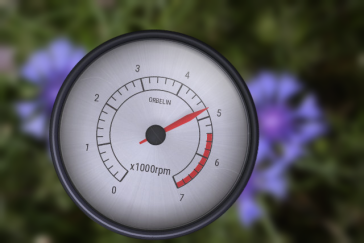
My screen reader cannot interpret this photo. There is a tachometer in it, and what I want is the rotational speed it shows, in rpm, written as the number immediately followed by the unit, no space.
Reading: 4800rpm
